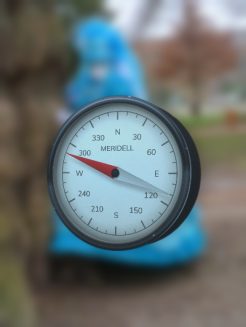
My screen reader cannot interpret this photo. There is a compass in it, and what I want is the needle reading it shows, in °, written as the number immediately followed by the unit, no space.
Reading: 290°
